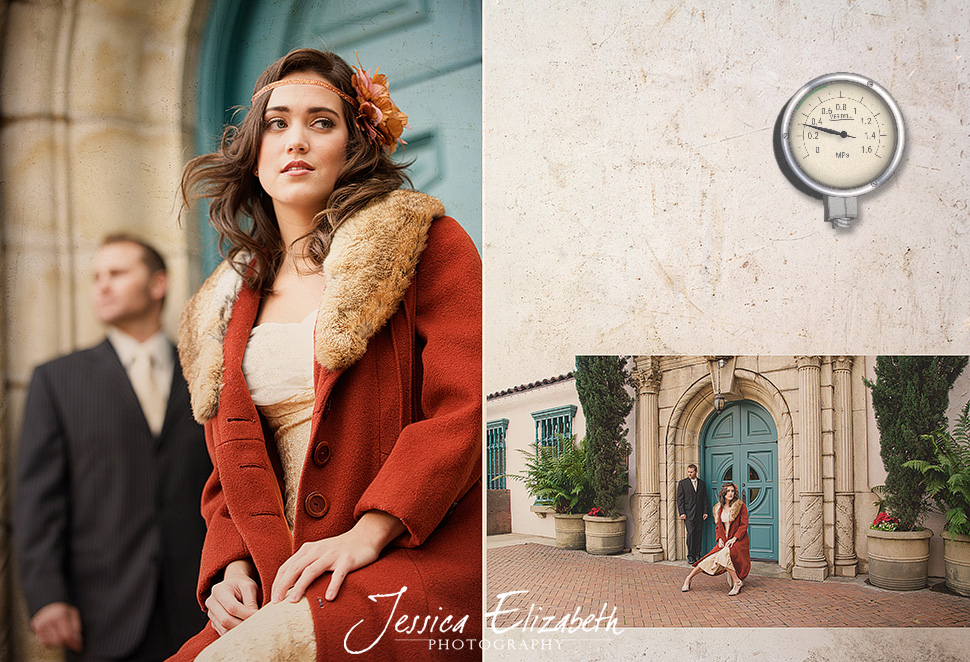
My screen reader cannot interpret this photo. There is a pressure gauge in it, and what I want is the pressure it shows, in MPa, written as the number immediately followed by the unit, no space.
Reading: 0.3MPa
